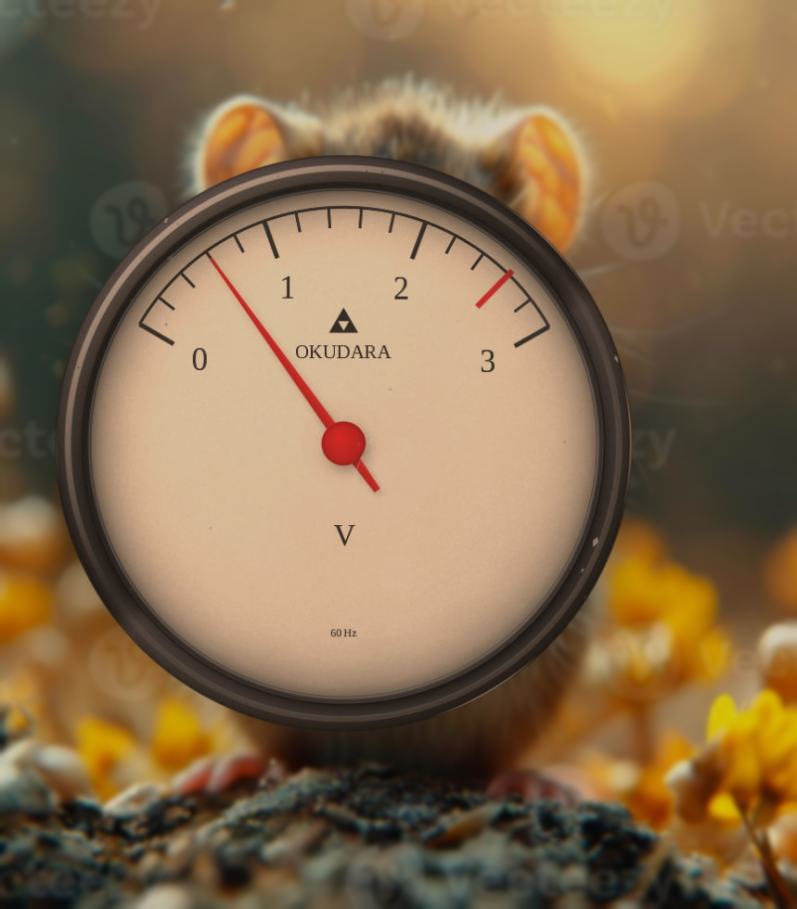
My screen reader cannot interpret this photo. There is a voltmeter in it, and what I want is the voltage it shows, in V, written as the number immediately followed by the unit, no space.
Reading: 0.6V
